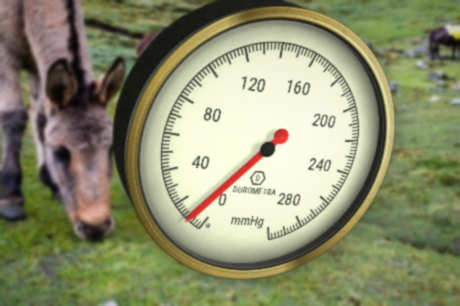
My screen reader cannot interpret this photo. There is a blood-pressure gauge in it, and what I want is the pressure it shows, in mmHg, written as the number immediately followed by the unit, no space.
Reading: 10mmHg
